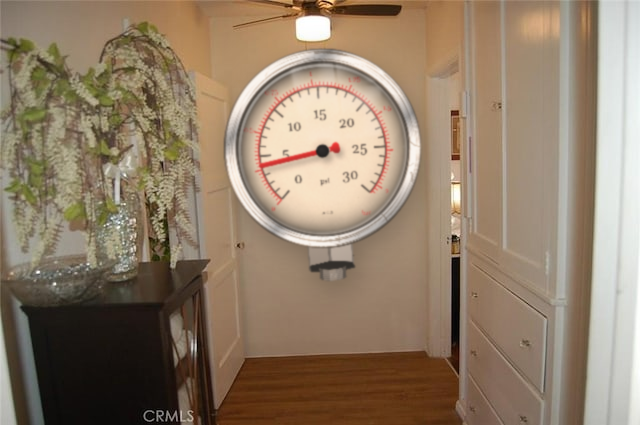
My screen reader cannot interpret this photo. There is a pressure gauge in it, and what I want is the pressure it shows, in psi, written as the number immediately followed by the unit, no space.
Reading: 4psi
